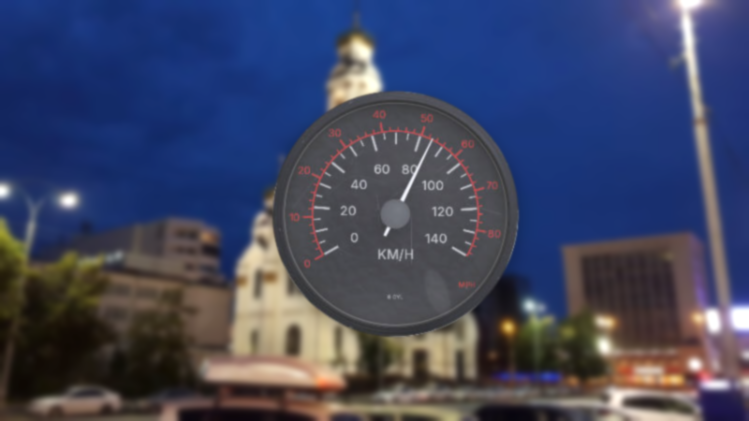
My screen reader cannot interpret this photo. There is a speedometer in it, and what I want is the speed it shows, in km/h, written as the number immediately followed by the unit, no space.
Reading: 85km/h
